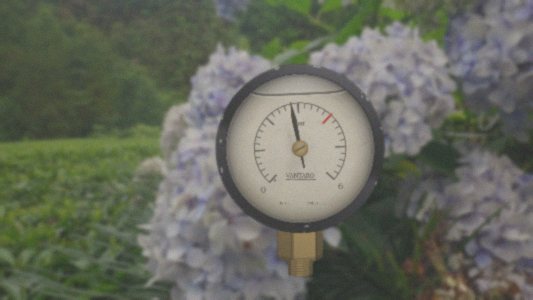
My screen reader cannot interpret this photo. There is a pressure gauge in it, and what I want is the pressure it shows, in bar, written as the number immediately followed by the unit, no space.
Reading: 2.8bar
